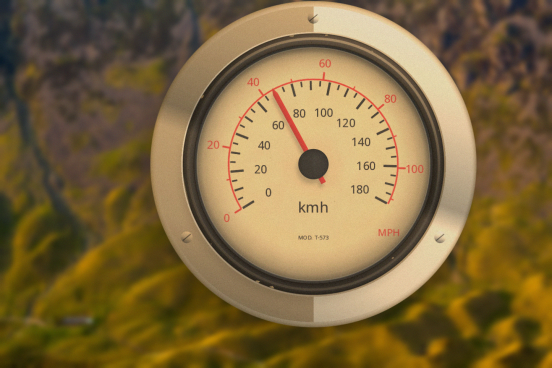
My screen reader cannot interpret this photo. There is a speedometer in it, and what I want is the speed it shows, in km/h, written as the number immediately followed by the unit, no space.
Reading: 70km/h
